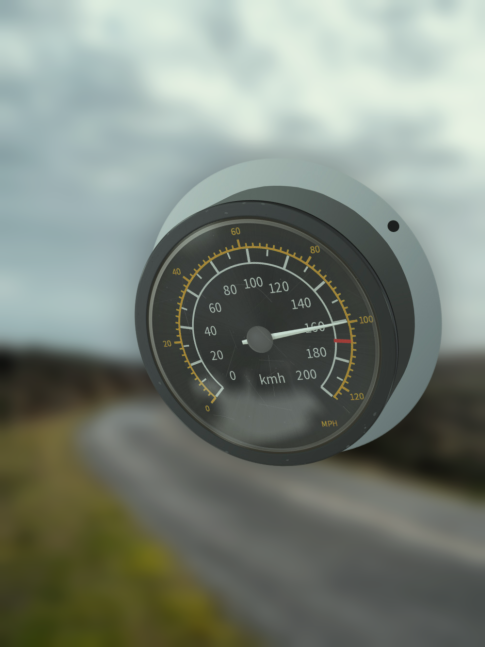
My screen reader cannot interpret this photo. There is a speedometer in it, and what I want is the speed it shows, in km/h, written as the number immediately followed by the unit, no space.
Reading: 160km/h
